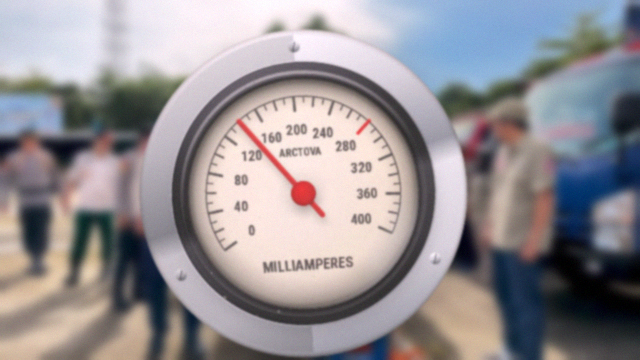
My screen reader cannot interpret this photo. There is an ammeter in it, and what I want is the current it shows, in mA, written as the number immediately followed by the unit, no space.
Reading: 140mA
